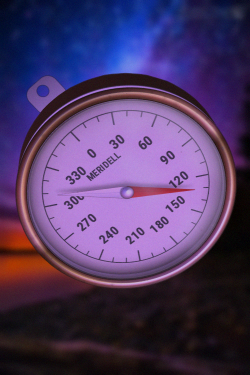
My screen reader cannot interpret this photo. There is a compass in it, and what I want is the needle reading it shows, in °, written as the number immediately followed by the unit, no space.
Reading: 130°
